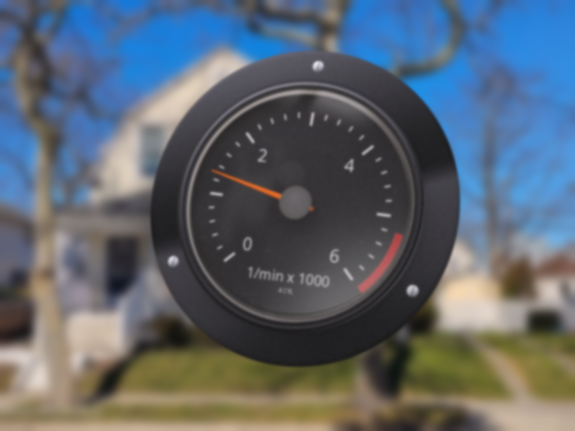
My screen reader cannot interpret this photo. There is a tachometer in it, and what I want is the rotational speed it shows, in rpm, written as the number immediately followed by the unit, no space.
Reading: 1300rpm
